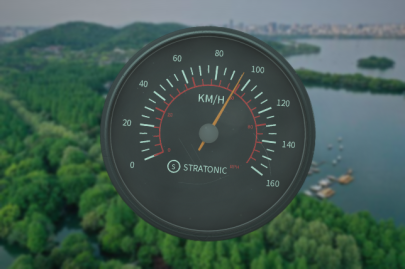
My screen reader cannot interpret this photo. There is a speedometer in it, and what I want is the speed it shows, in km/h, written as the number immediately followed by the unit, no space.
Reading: 95km/h
